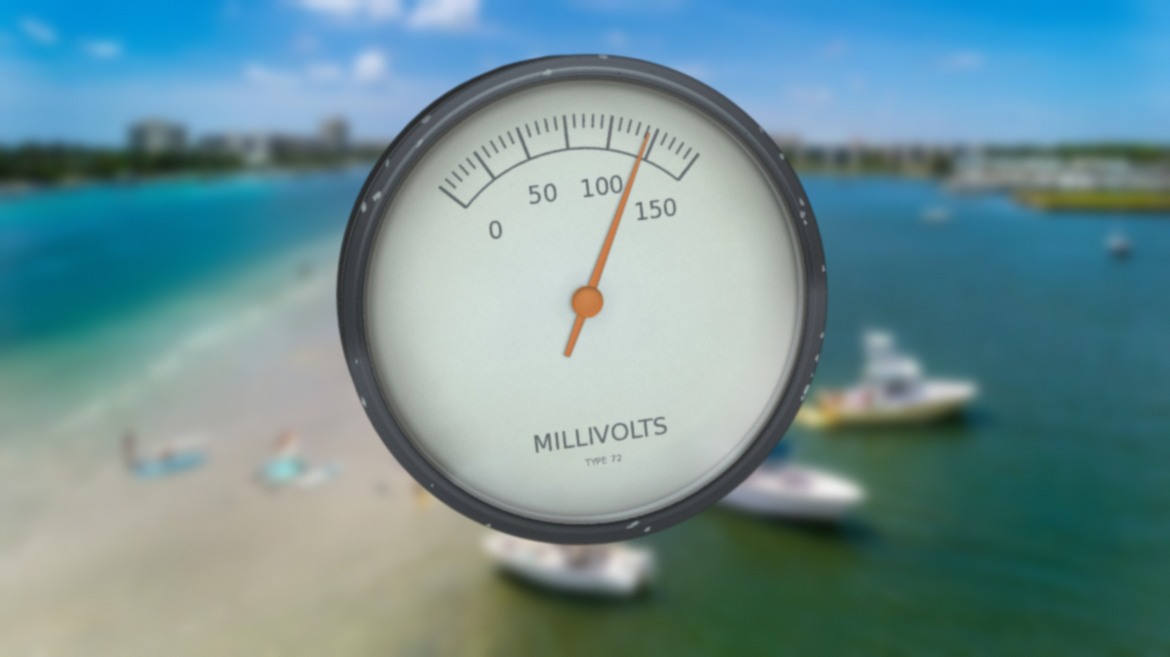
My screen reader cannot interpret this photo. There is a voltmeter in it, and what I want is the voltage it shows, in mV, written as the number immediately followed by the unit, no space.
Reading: 120mV
